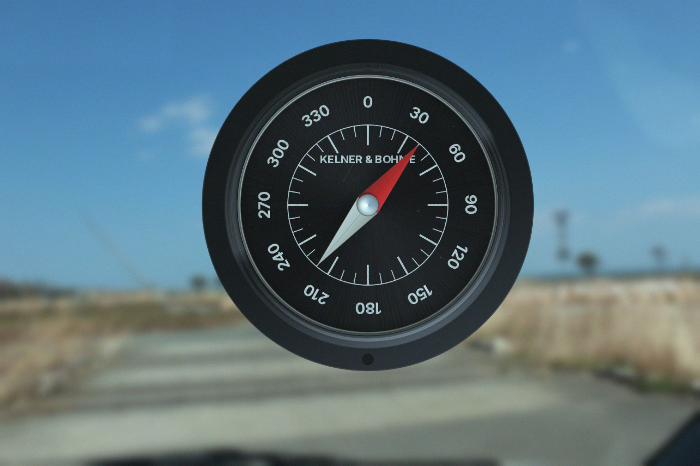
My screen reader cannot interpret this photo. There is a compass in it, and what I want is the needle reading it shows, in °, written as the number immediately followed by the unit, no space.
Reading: 40°
